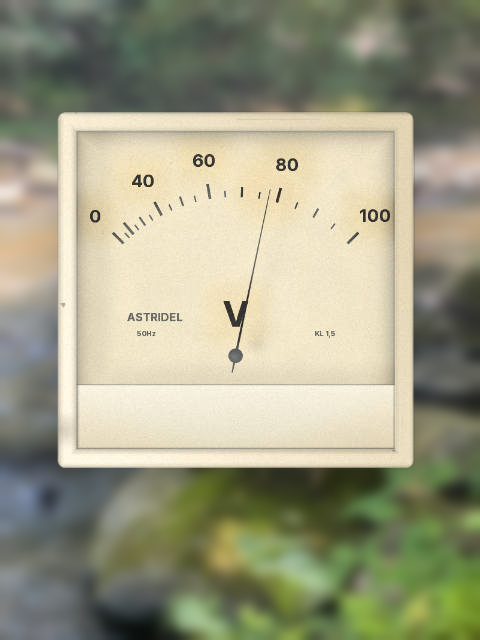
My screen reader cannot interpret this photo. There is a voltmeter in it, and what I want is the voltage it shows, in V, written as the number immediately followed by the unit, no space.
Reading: 77.5V
